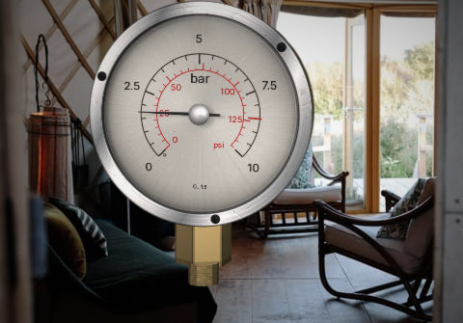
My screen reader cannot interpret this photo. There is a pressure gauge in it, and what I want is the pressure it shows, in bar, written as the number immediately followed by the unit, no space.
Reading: 1.75bar
